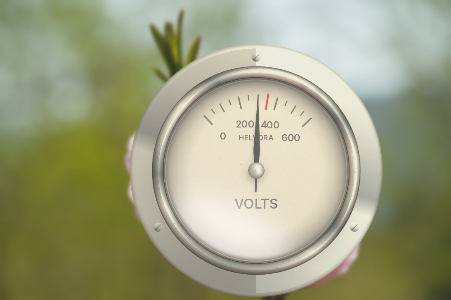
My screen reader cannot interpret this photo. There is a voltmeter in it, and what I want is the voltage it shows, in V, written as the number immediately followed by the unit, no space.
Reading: 300V
